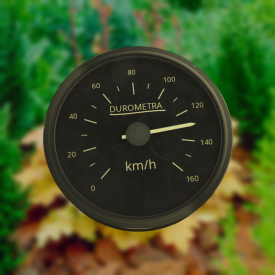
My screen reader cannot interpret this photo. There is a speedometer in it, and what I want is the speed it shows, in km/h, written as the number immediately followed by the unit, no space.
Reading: 130km/h
